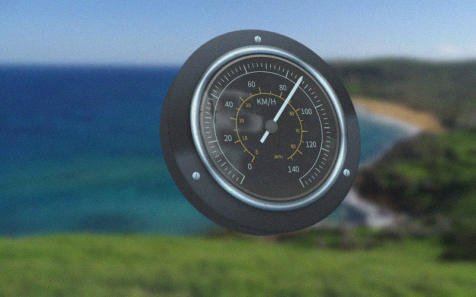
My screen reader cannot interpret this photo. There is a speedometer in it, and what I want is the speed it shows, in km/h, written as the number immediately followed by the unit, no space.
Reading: 86km/h
